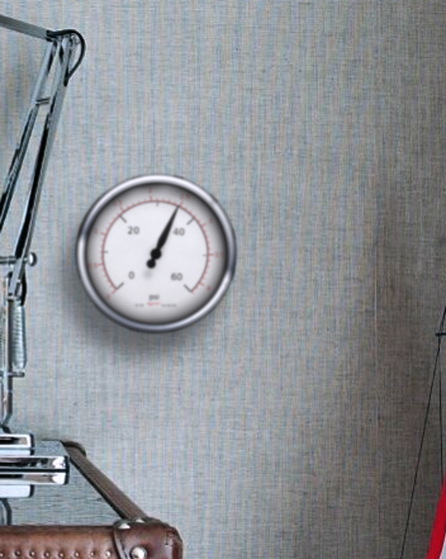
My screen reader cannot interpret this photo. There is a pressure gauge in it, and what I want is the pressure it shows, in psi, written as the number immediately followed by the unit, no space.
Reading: 35psi
